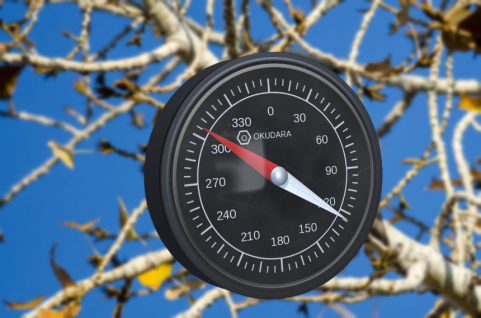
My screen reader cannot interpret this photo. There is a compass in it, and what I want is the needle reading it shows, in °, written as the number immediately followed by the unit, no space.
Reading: 305°
